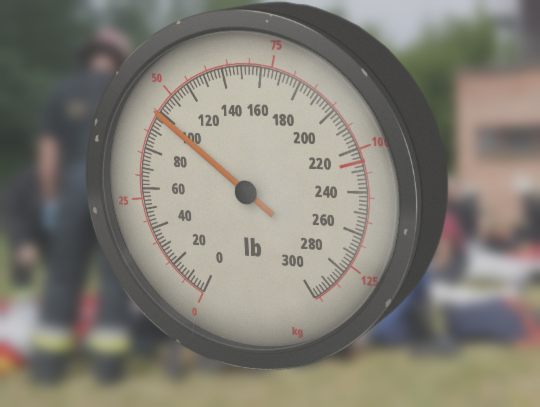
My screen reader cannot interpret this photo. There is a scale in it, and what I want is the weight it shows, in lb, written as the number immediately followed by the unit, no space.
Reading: 100lb
